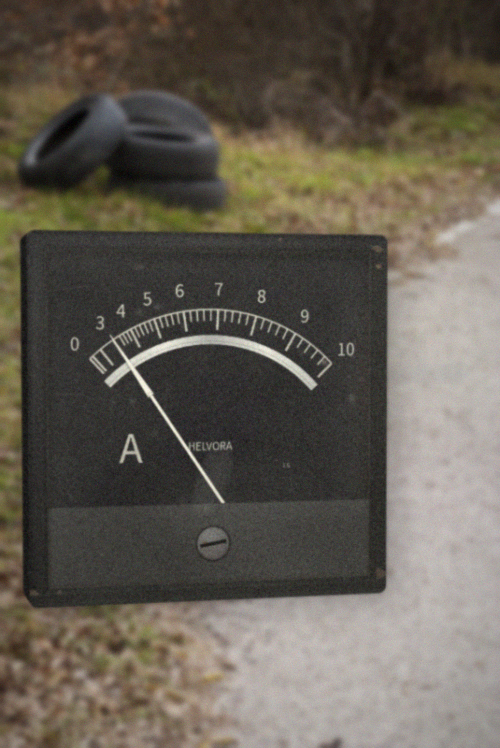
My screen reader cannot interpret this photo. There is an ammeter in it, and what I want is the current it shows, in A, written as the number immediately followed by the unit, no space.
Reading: 3A
